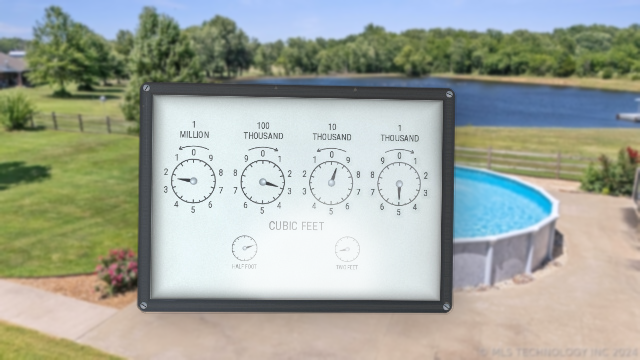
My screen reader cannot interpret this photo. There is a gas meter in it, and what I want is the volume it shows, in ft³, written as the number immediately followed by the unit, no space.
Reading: 229500ft³
